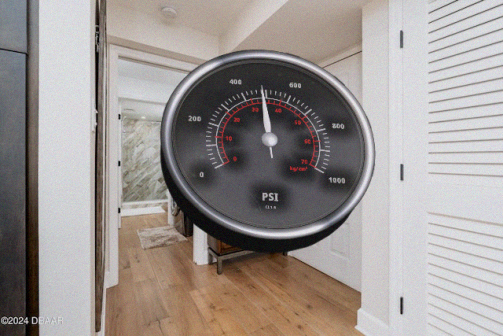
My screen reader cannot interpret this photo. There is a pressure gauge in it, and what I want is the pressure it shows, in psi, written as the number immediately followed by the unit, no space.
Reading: 480psi
